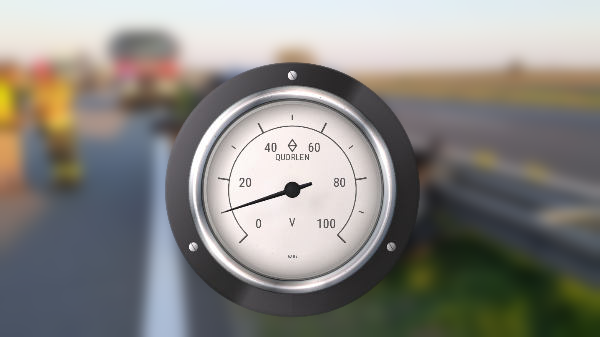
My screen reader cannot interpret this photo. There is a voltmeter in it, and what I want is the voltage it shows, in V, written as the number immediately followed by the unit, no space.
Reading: 10V
